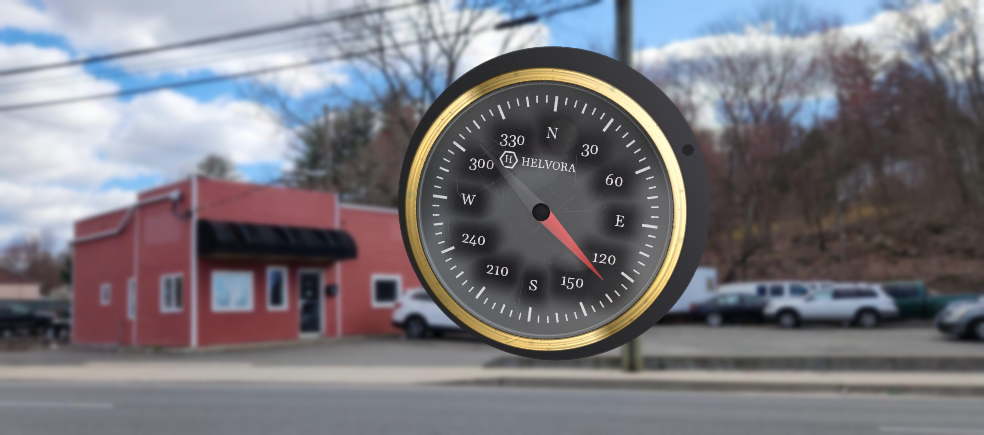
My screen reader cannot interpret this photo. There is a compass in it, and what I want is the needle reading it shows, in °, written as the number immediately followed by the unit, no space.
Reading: 130°
